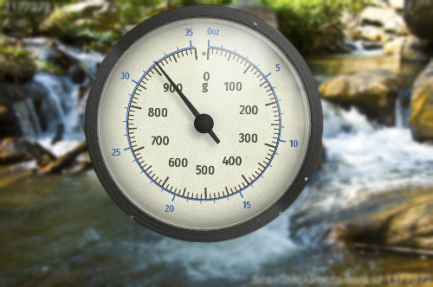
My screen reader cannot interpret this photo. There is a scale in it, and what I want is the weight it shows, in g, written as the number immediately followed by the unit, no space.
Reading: 910g
